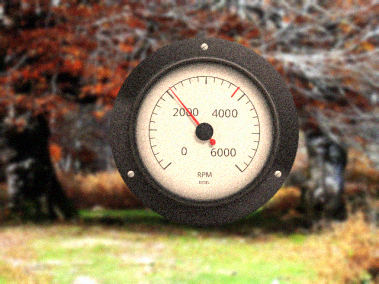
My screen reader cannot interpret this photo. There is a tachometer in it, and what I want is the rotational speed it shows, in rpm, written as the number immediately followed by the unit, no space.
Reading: 2100rpm
